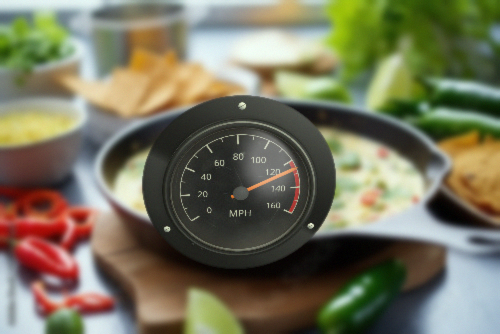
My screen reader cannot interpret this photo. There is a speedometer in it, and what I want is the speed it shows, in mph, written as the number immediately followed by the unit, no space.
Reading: 125mph
